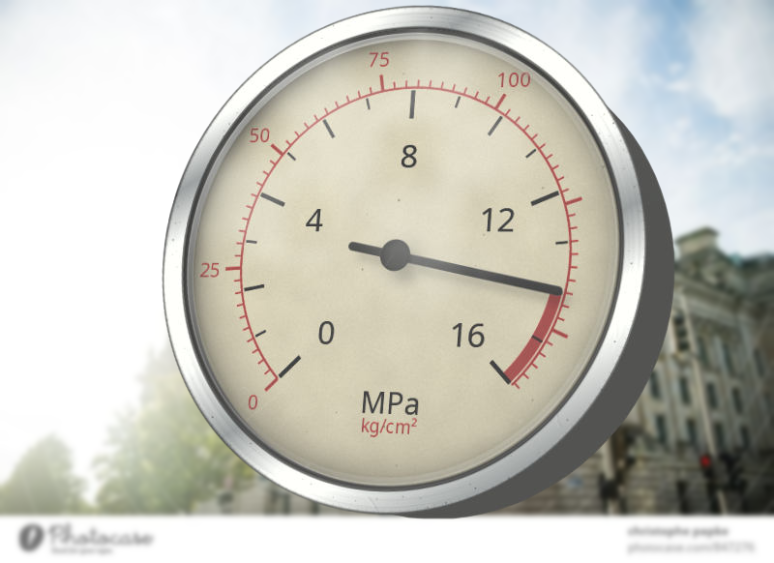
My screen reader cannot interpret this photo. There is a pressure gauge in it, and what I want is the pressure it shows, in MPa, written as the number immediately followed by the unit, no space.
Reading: 14MPa
